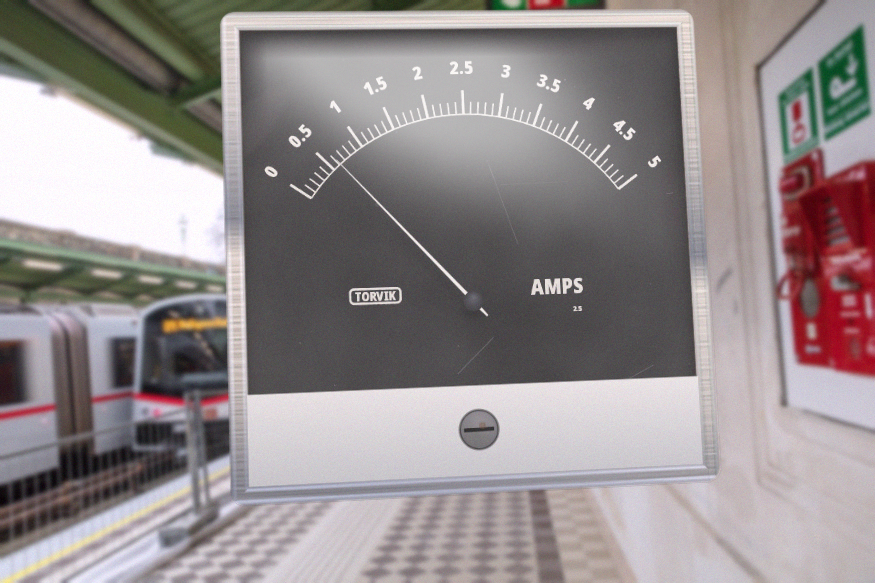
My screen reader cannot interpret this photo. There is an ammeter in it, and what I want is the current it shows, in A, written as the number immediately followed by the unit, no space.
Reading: 0.6A
